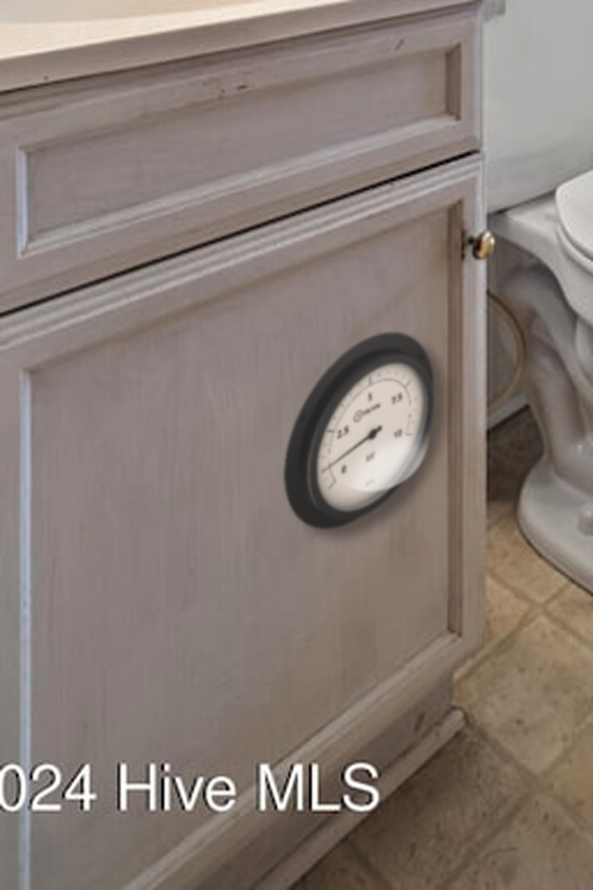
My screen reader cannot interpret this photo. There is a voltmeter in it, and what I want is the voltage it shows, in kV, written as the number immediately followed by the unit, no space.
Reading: 1kV
